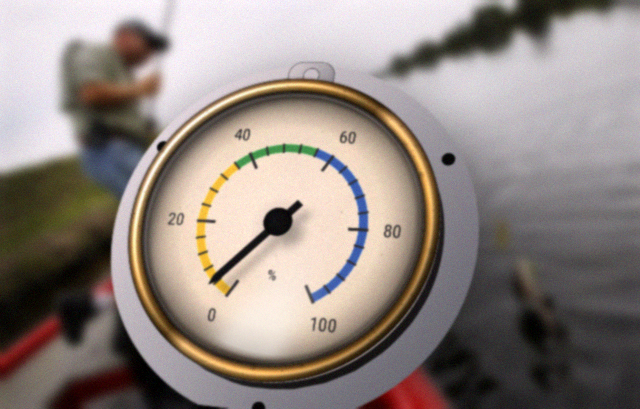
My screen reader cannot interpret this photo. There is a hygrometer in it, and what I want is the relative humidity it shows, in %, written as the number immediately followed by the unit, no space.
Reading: 4%
